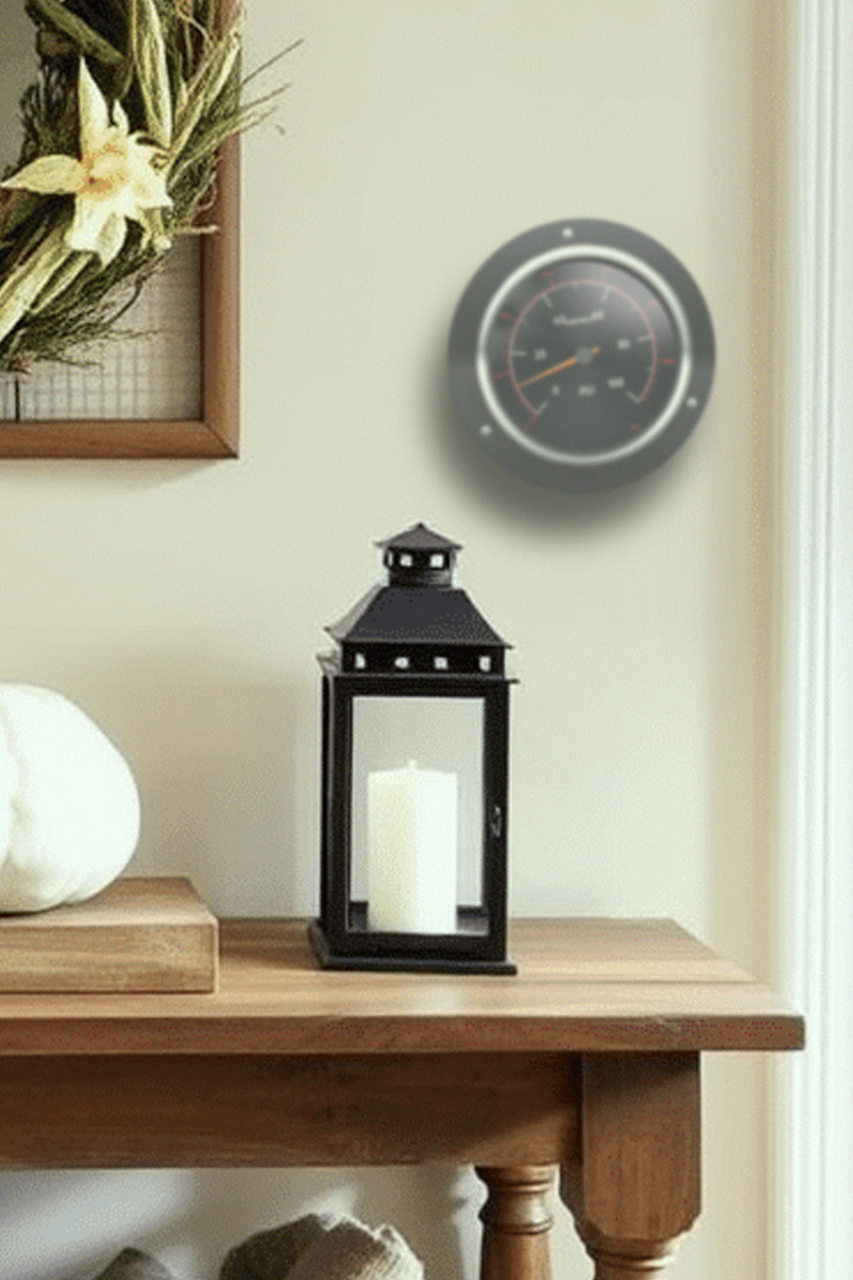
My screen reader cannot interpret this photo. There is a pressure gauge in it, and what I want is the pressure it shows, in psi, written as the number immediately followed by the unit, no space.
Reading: 10psi
